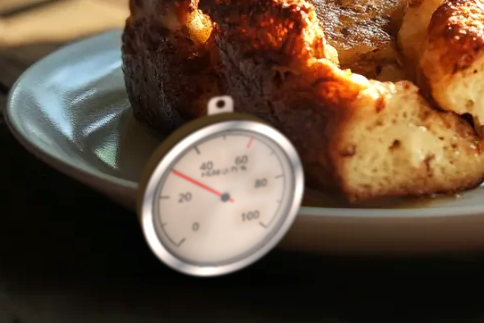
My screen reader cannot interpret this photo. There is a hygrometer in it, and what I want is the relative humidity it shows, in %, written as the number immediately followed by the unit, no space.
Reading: 30%
